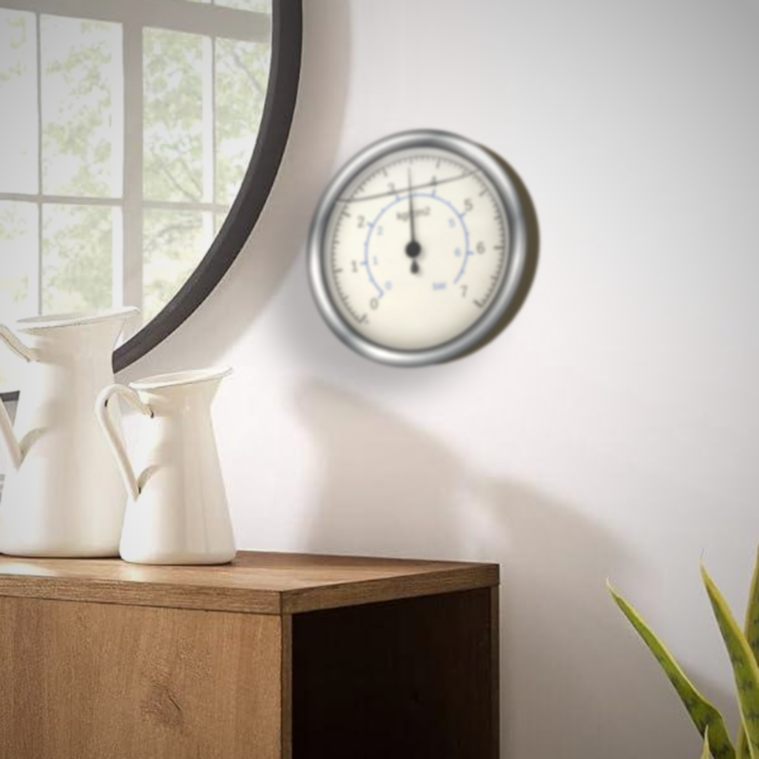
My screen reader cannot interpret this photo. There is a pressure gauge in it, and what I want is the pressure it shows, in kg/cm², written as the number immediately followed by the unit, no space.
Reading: 3.5kg/cm²
